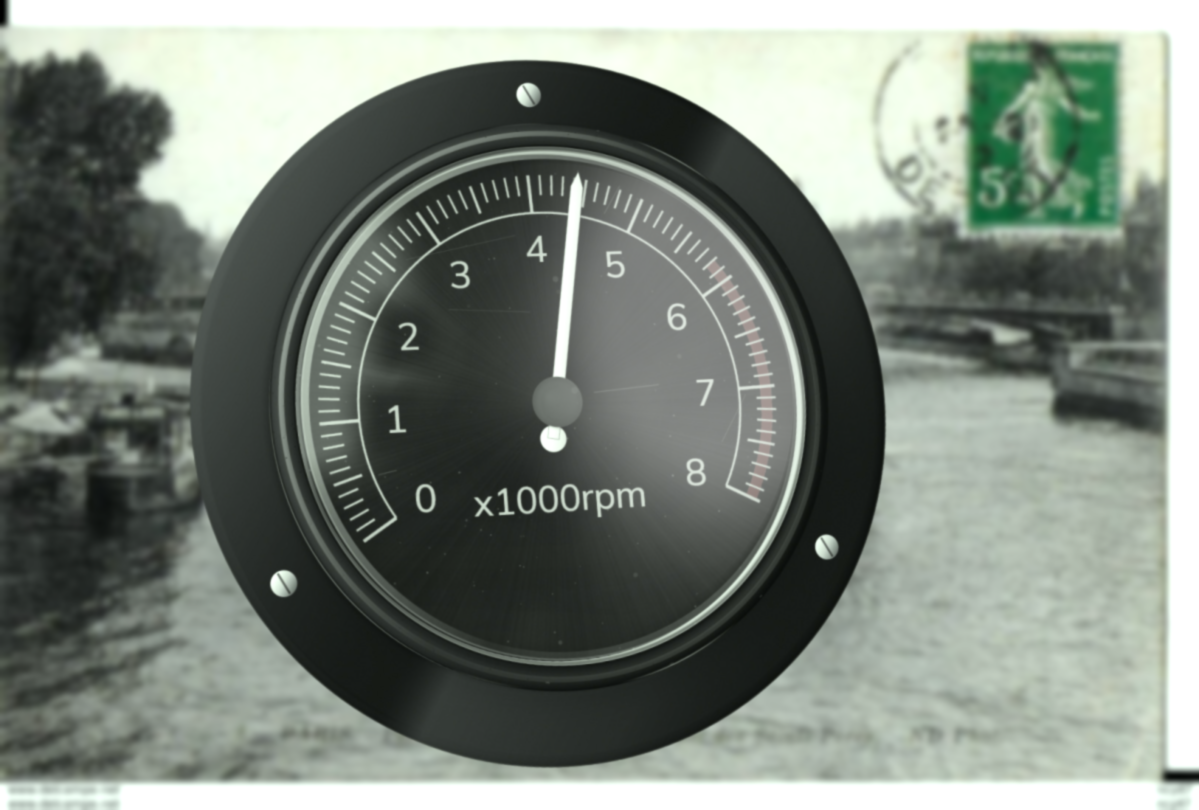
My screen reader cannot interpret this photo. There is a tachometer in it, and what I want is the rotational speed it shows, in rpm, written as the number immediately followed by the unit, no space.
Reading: 4400rpm
